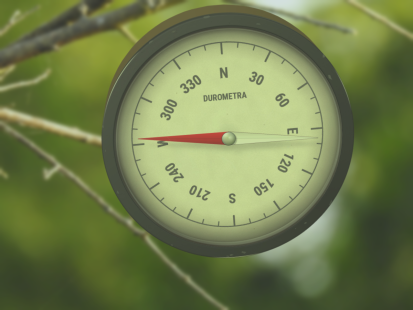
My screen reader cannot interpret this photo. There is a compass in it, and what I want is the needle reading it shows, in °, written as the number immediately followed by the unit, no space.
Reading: 275°
